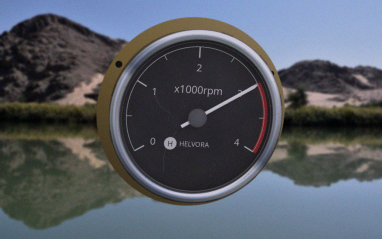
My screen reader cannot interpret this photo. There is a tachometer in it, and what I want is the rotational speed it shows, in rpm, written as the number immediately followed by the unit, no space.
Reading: 3000rpm
